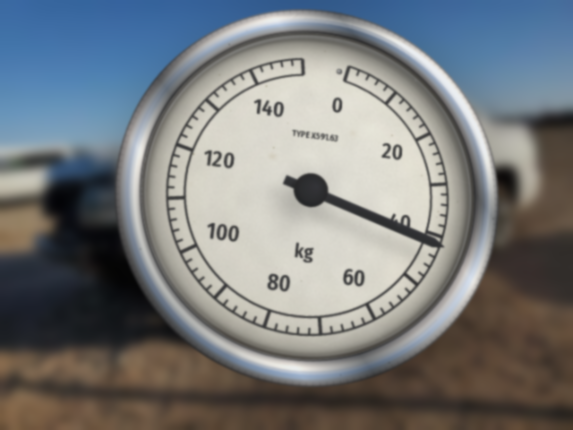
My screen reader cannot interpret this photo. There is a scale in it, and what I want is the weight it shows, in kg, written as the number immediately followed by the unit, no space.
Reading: 42kg
